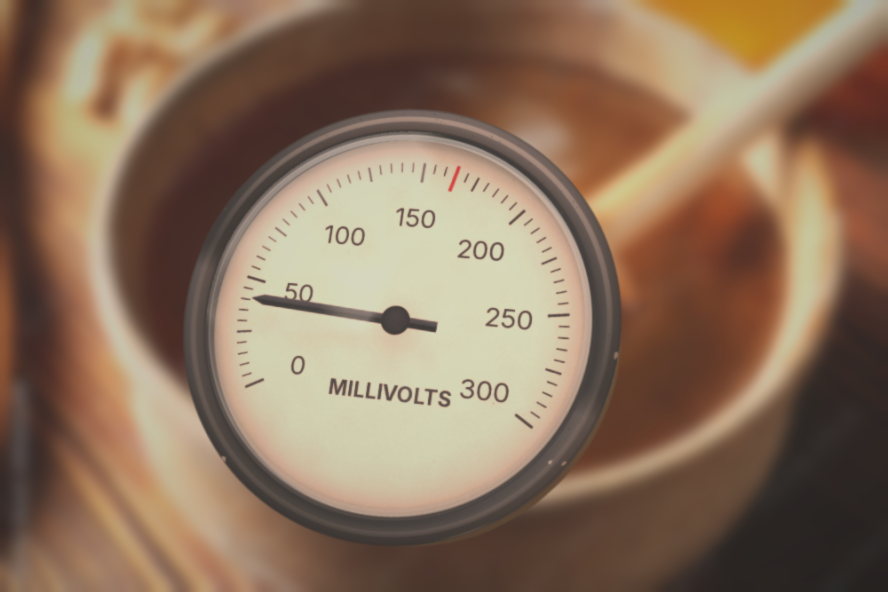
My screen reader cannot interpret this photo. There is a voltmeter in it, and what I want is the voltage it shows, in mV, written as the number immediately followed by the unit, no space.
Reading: 40mV
